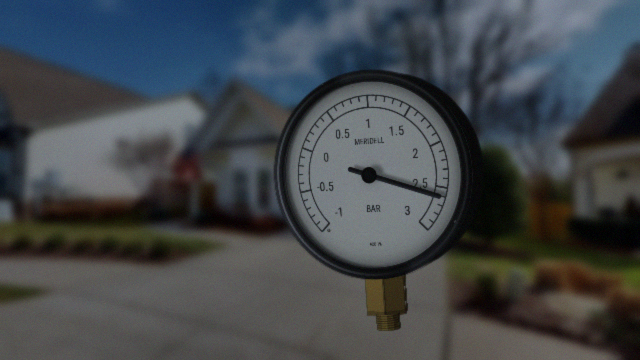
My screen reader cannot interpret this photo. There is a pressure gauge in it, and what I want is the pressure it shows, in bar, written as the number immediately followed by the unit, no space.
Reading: 2.6bar
